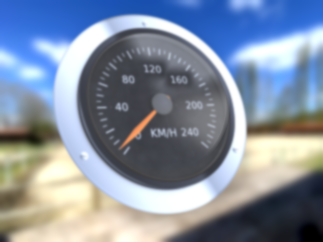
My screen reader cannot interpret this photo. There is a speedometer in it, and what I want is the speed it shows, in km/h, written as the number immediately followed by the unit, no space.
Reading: 5km/h
